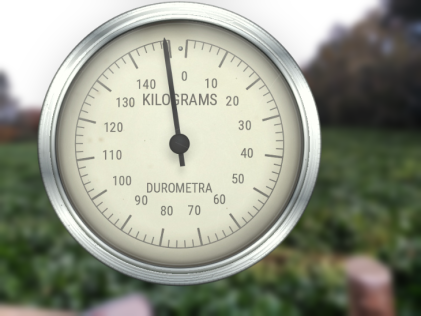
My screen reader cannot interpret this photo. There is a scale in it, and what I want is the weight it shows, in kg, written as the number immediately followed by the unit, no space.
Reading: 149kg
